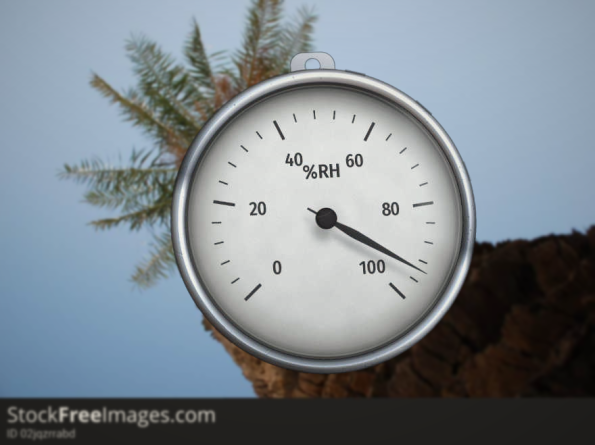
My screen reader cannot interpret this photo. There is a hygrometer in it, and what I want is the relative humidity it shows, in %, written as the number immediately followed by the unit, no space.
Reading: 94%
